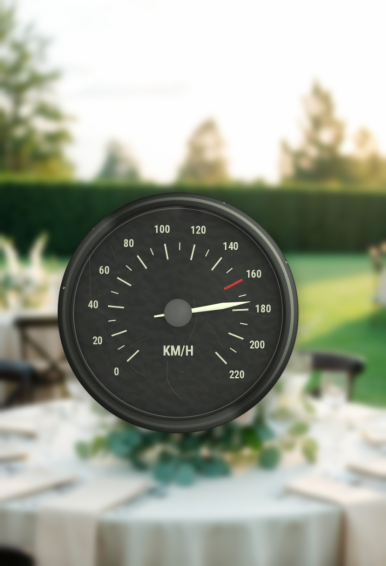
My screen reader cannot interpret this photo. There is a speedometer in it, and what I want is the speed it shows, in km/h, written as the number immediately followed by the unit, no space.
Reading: 175km/h
